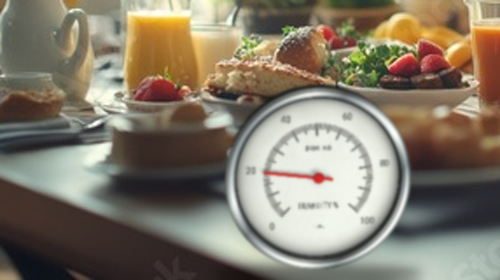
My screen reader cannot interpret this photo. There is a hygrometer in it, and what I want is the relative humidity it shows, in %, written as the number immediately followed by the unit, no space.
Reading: 20%
